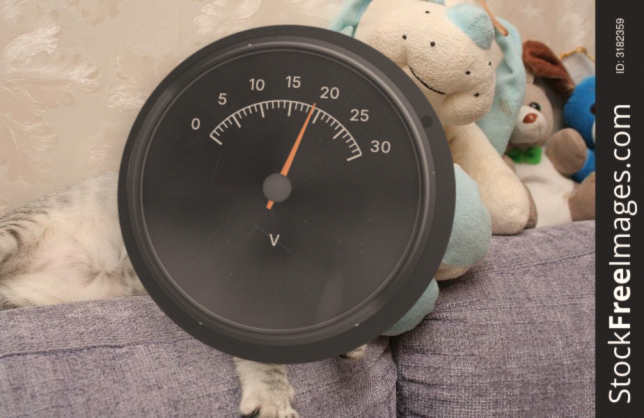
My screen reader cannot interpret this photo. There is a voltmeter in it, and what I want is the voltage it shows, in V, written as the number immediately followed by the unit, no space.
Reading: 19V
